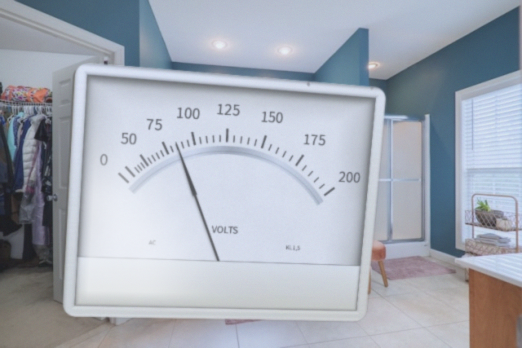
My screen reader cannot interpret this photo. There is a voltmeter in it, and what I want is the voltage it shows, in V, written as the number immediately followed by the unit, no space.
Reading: 85V
